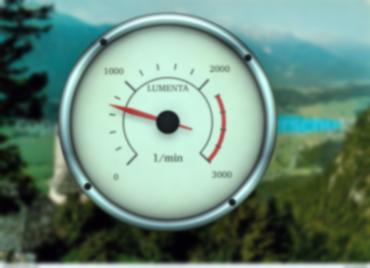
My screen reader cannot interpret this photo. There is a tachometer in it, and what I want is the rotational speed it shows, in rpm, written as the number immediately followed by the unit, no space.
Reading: 700rpm
